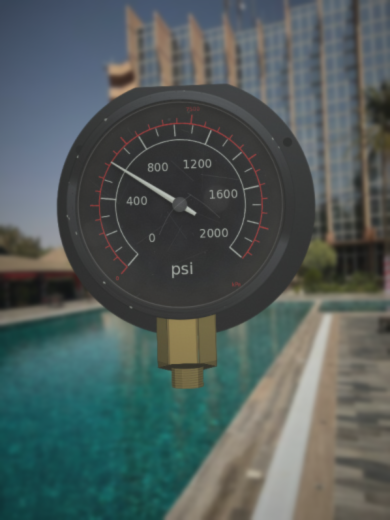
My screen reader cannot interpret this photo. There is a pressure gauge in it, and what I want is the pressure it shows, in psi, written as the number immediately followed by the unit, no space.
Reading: 600psi
